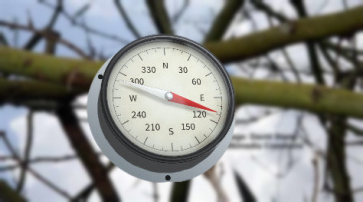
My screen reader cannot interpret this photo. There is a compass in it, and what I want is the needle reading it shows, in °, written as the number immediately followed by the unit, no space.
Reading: 110°
